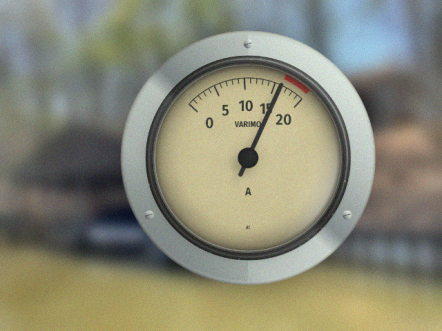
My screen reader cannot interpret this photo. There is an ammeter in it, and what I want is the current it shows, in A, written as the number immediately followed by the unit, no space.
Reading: 16A
